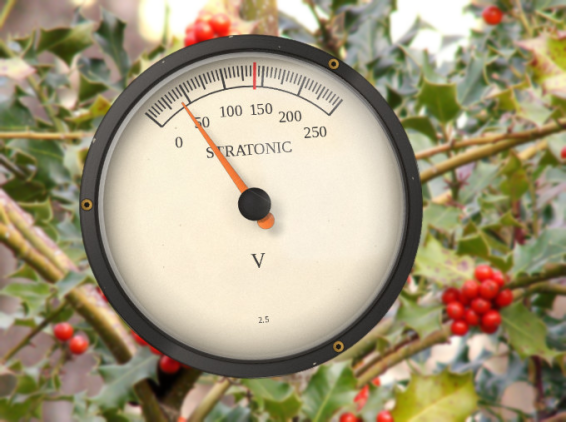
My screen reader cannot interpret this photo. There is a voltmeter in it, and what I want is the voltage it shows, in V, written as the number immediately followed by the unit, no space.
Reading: 40V
